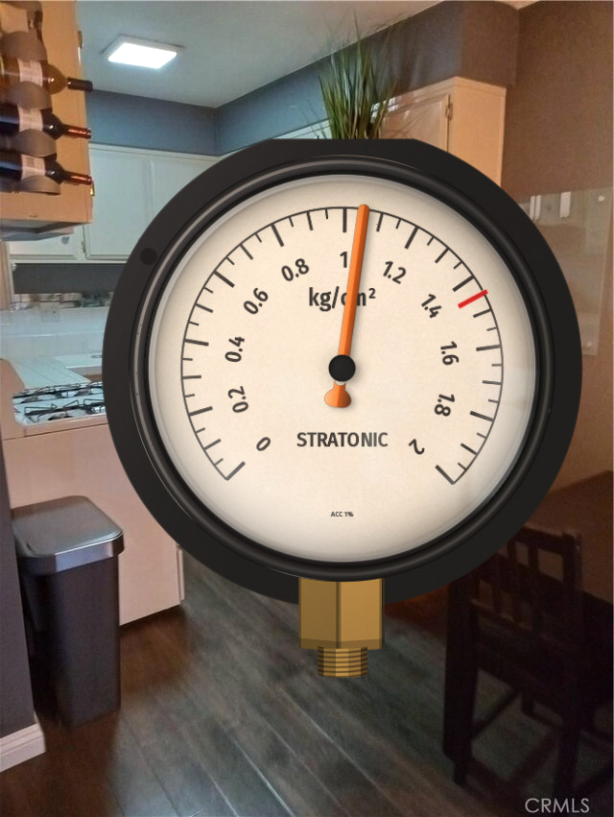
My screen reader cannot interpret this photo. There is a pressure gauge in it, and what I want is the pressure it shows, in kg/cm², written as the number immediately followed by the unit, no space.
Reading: 1.05kg/cm²
